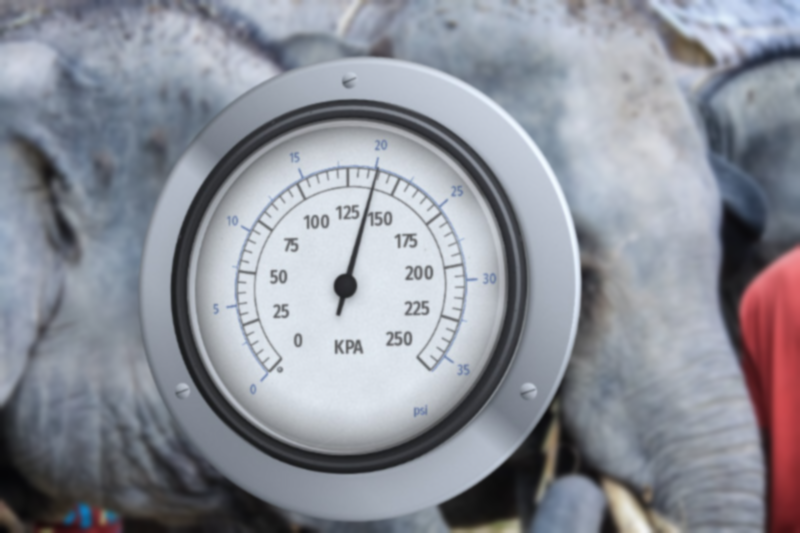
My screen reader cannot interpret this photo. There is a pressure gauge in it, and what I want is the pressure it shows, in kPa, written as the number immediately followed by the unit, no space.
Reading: 140kPa
